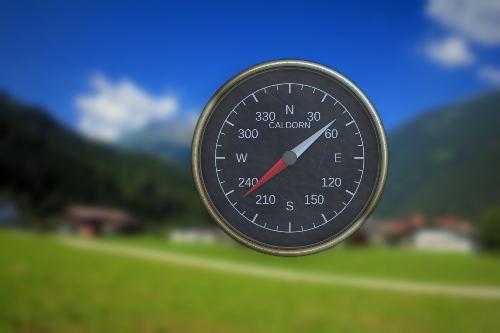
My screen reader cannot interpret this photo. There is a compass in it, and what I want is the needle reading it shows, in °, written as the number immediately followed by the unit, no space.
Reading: 230°
